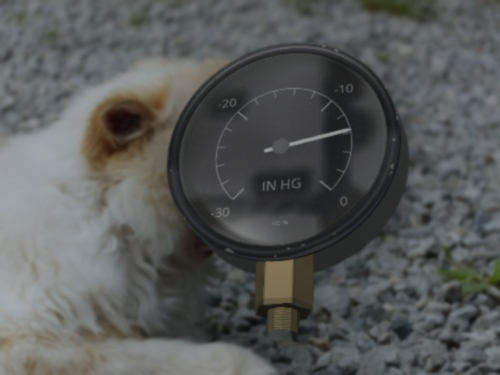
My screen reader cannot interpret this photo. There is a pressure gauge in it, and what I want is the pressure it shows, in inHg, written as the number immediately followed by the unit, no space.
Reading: -6inHg
